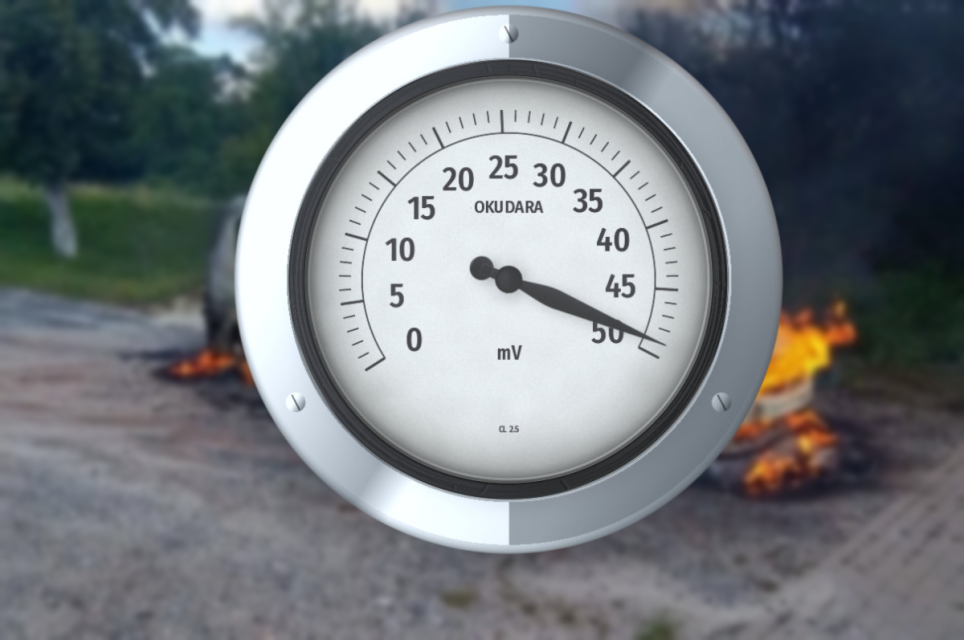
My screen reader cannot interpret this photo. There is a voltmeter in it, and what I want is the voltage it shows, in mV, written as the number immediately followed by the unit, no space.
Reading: 49mV
